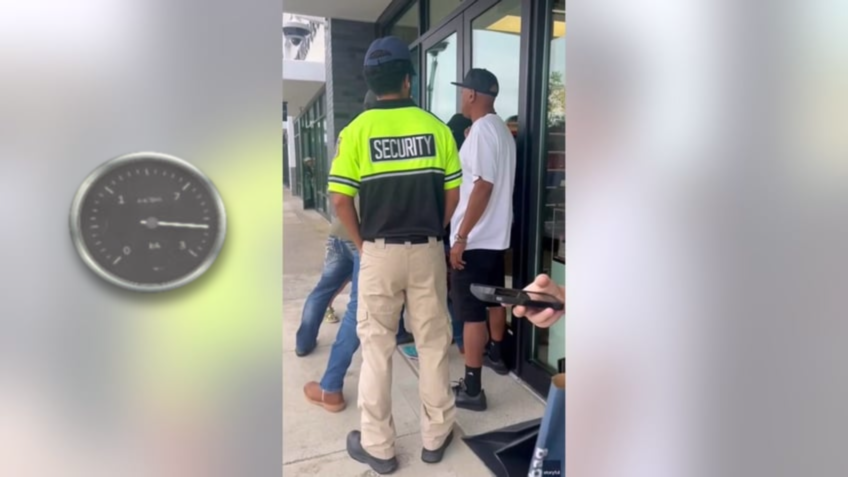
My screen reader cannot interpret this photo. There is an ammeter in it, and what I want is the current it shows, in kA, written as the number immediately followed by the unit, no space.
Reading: 2.6kA
